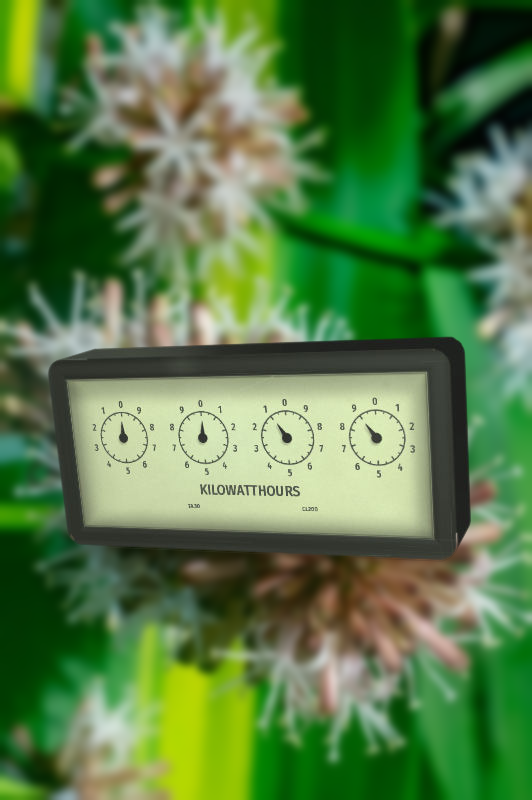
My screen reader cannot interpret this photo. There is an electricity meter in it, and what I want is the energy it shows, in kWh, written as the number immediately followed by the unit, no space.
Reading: 9kWh
